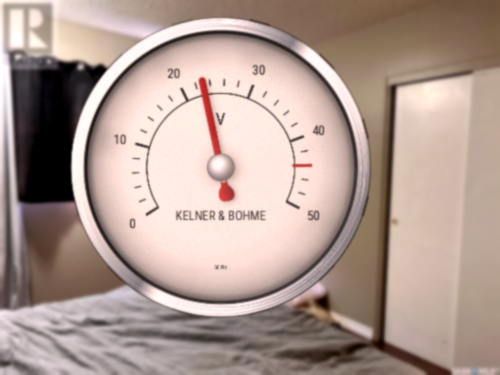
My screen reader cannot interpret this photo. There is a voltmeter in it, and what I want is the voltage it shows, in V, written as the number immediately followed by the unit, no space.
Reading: 23V
